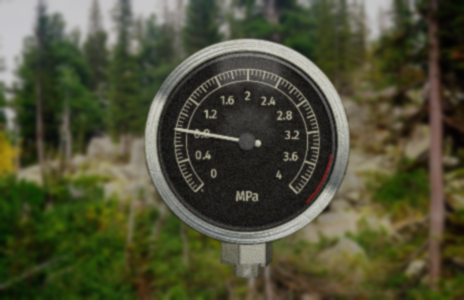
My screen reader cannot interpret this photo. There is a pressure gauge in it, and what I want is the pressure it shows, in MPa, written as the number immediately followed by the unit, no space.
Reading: 0.8MPa
